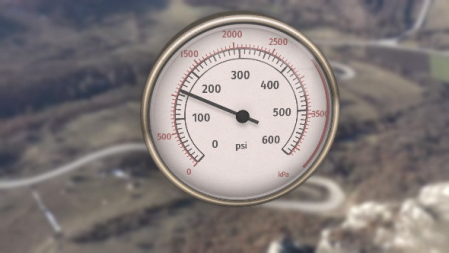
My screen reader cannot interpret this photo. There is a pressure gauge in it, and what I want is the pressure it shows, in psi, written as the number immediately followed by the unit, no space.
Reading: 160psi
